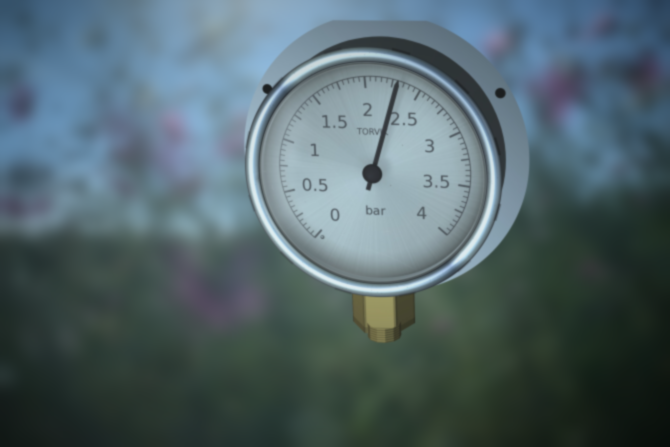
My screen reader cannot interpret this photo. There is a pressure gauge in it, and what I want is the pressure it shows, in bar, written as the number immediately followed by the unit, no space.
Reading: 2.3bar
